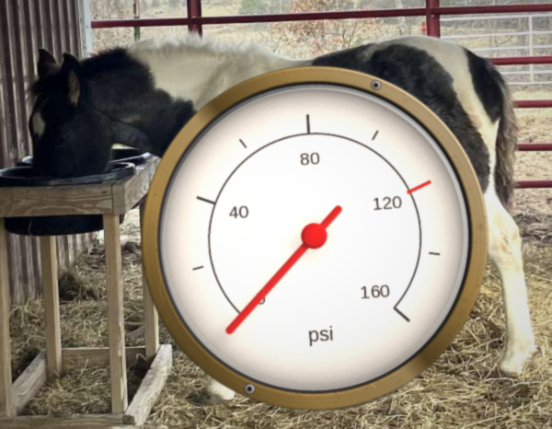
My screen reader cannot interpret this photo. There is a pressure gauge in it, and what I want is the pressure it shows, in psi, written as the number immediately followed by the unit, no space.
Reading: 0psi
